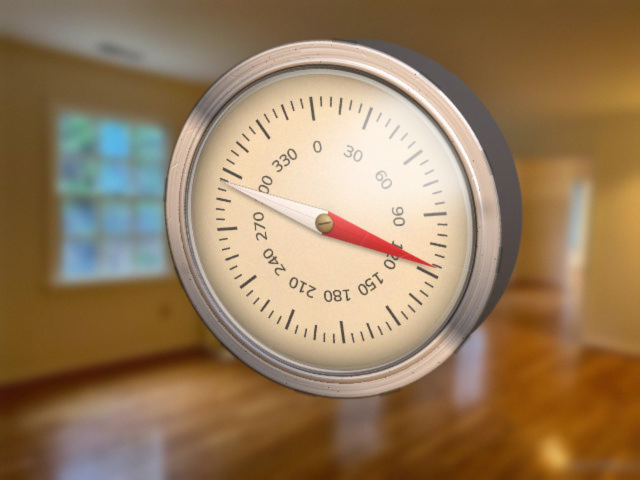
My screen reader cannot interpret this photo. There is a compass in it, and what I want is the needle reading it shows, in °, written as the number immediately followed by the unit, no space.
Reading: 115°
